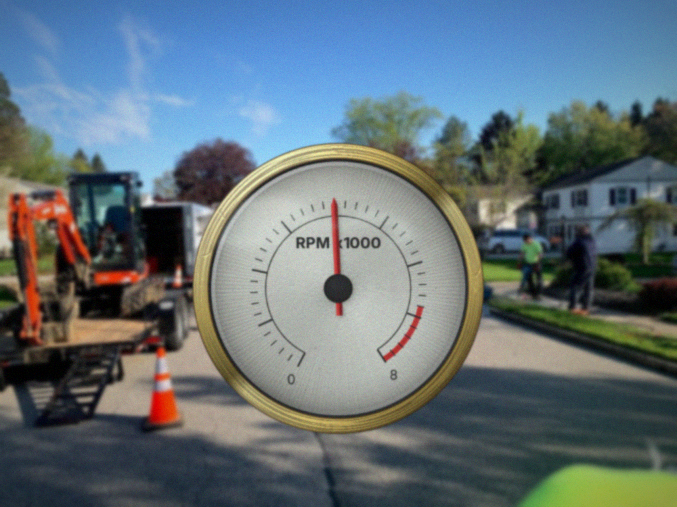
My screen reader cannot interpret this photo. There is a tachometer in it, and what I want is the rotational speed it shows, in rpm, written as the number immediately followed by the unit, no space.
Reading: 4000rpm
